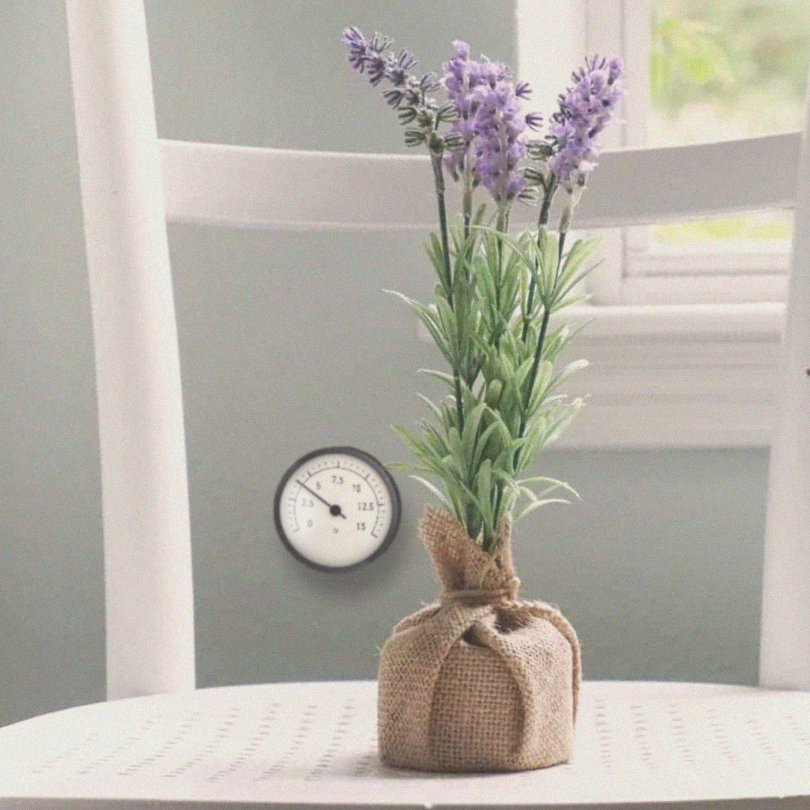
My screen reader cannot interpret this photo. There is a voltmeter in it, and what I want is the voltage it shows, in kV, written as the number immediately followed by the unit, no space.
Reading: 4kV
